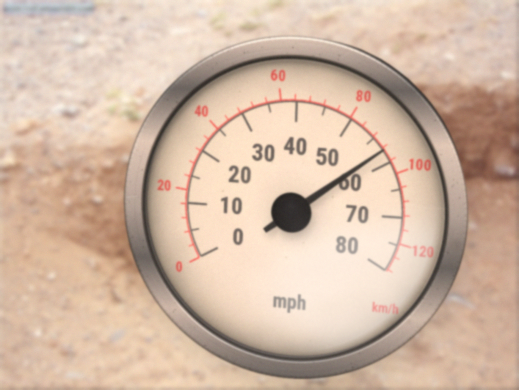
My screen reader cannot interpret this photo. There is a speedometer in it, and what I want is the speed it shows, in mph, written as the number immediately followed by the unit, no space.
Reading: 57.5mph
